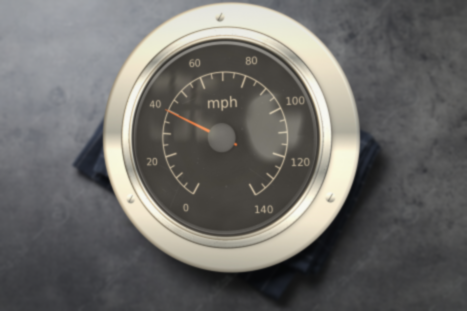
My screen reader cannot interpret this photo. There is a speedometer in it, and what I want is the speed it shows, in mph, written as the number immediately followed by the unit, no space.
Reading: 40mph
